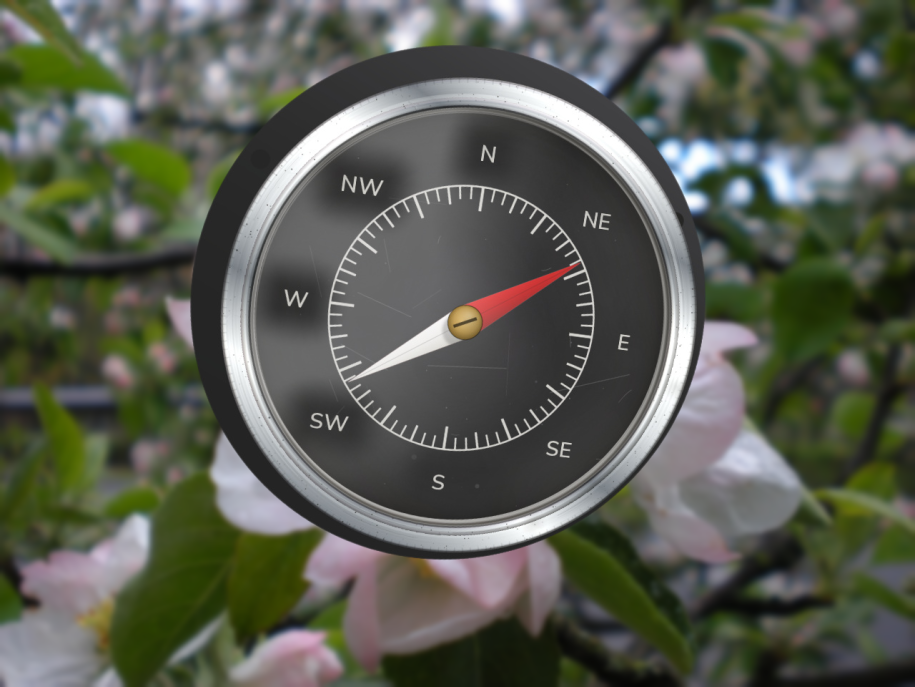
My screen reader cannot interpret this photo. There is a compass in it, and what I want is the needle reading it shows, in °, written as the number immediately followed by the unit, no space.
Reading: 55°
